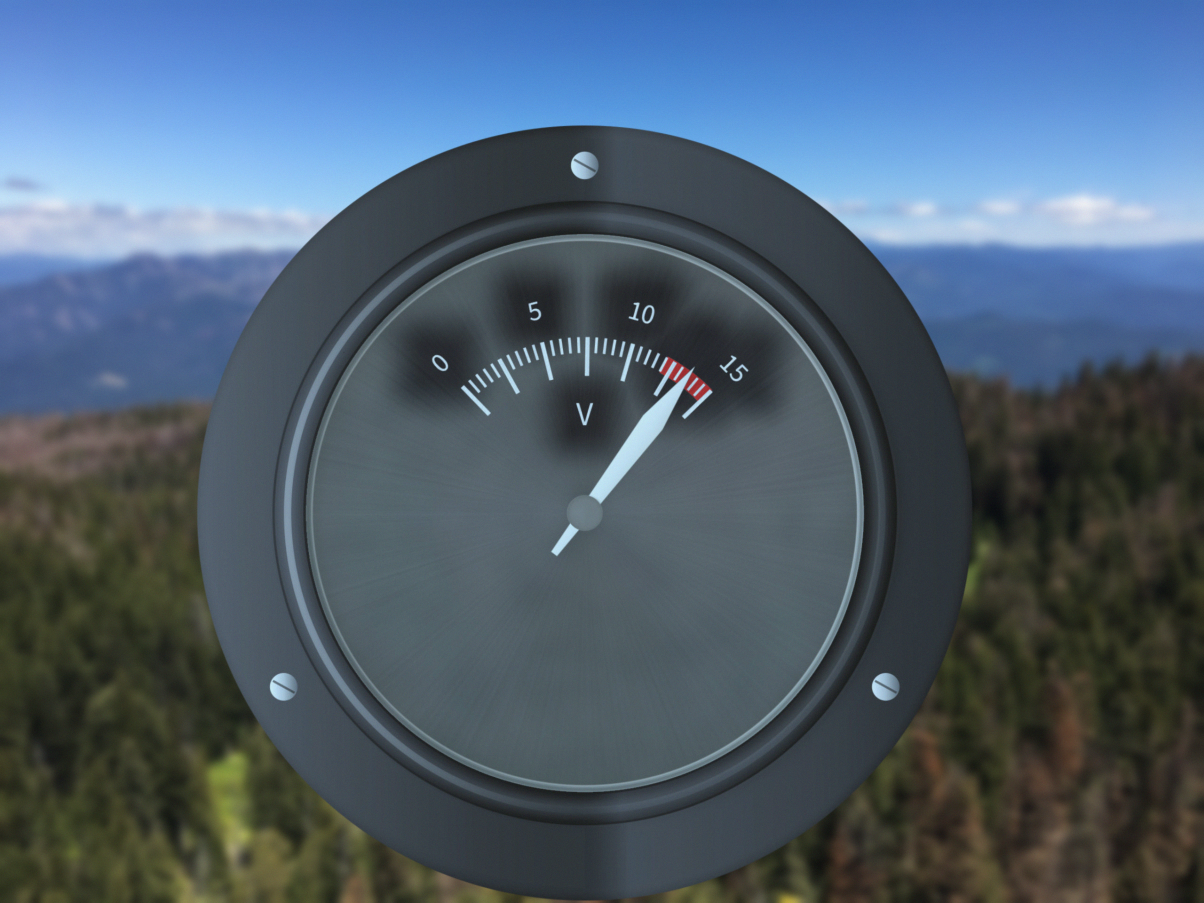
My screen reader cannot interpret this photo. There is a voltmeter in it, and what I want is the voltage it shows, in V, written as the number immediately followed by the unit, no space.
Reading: 13.5V
